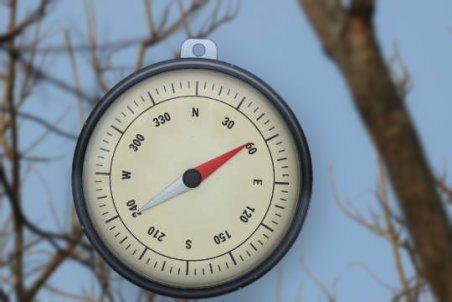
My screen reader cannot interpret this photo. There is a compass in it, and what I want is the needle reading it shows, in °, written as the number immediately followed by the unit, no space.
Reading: 55°
